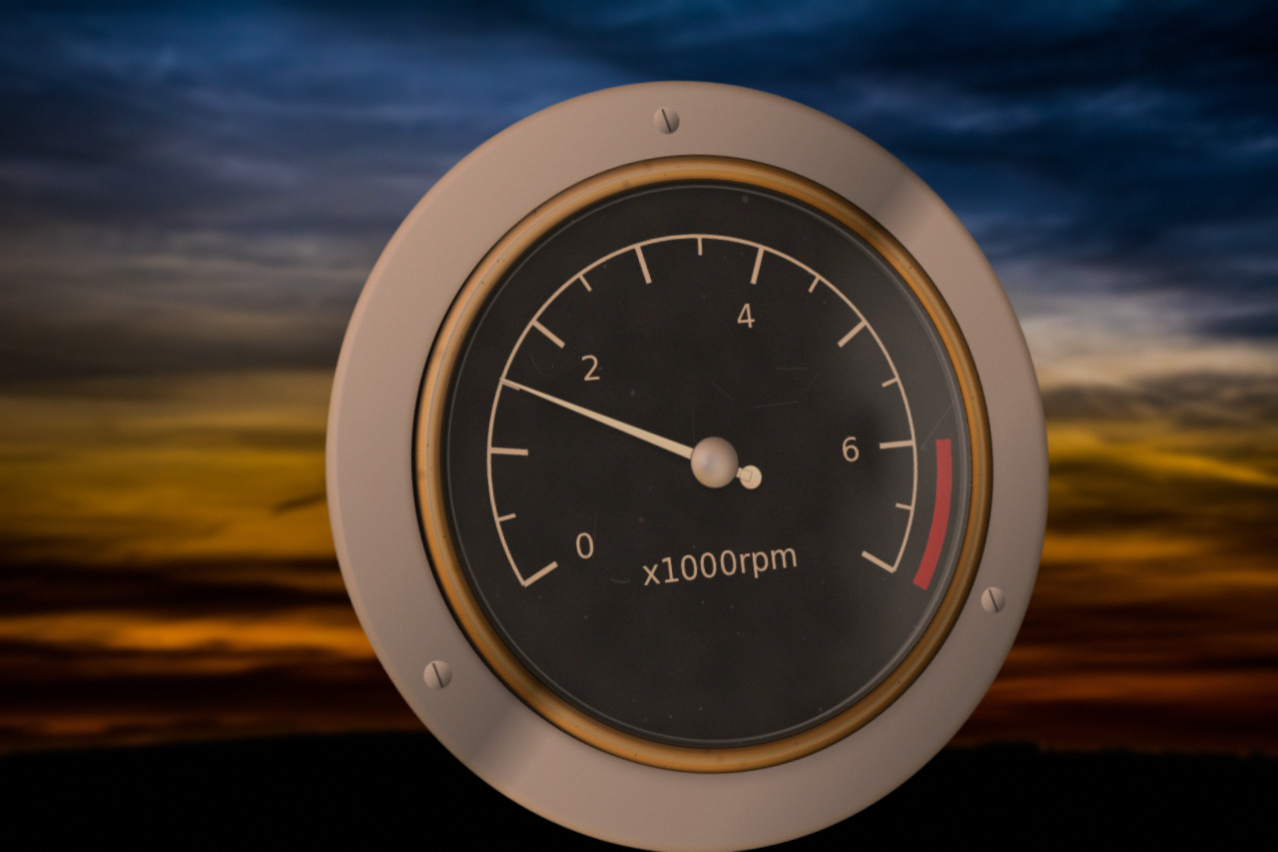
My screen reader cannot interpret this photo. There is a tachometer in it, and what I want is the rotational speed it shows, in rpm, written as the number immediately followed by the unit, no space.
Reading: 1500rpm
